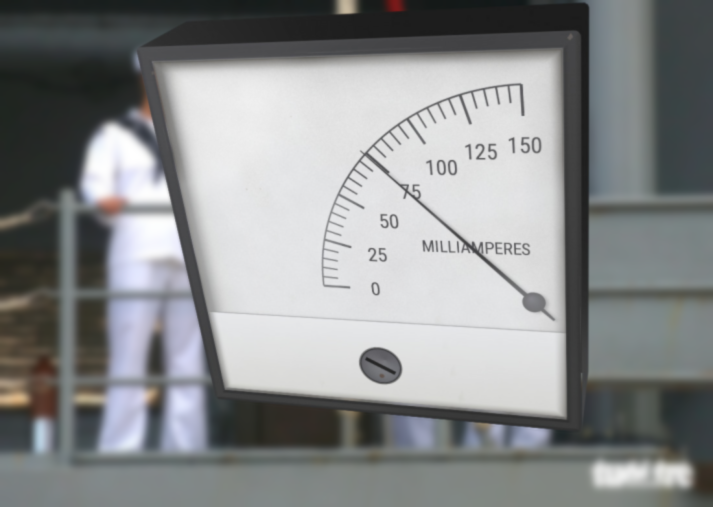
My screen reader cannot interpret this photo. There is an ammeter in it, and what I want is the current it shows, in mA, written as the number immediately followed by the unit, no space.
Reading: 75mA
